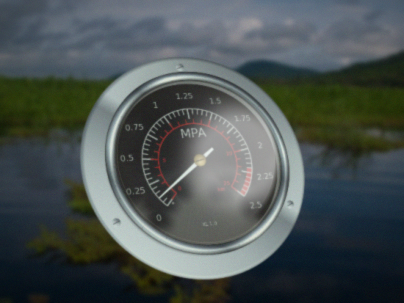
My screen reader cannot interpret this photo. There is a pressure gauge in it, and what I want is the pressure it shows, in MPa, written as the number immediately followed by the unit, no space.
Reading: 0.1MPa
